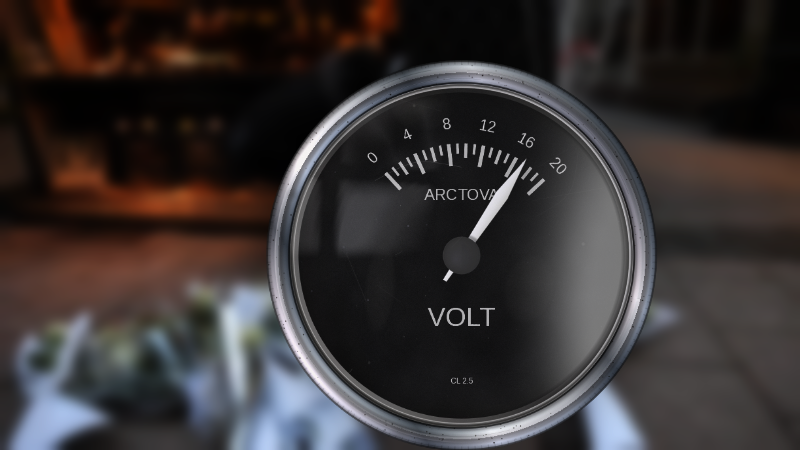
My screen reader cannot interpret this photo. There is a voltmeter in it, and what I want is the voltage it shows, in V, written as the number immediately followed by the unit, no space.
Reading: 17V
